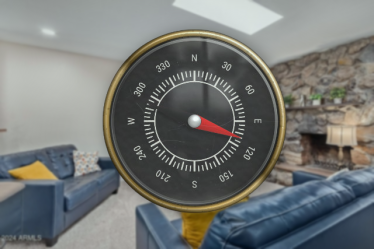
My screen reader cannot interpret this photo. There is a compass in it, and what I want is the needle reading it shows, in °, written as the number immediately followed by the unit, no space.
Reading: 110°
